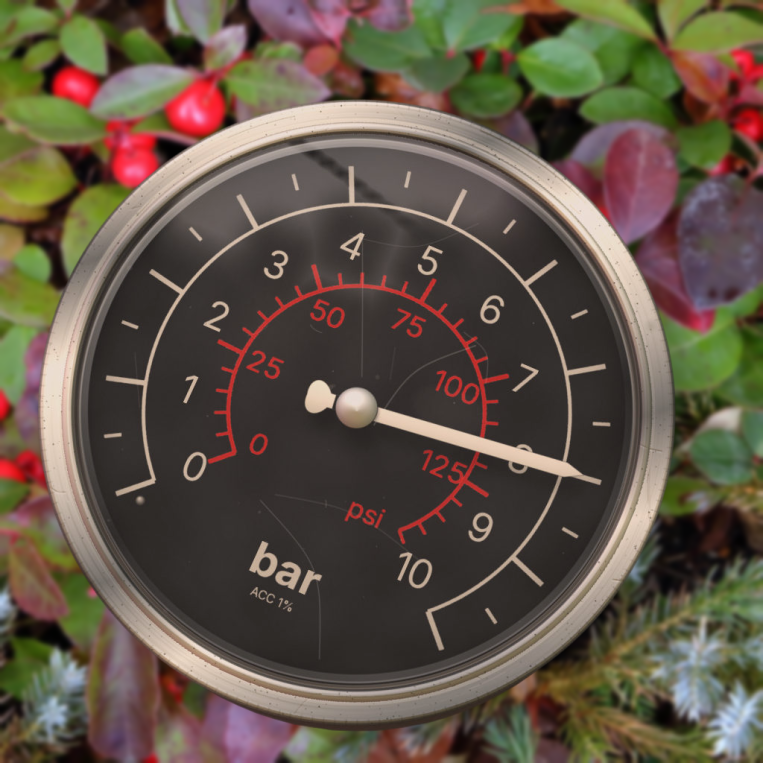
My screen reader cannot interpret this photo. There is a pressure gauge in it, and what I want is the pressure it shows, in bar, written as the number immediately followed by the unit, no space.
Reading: 8bar
